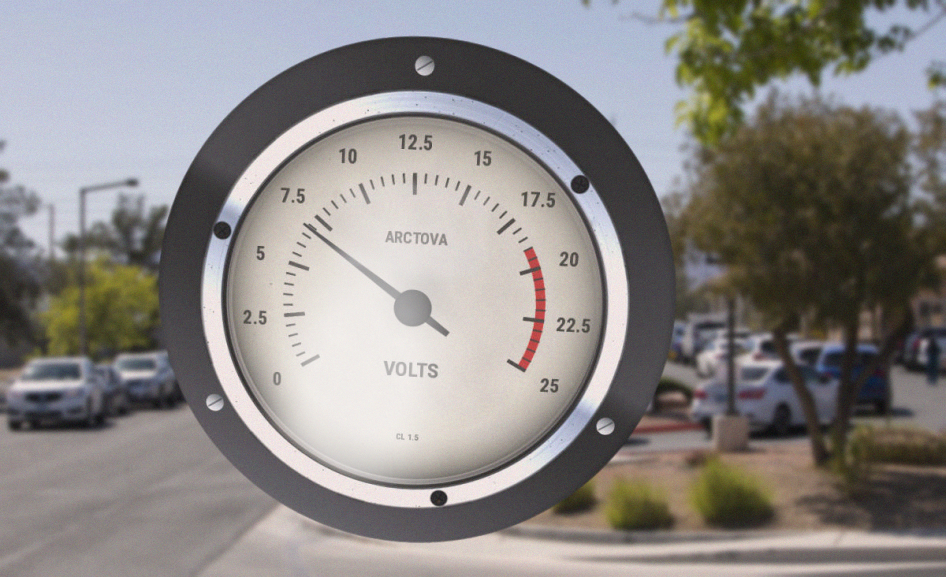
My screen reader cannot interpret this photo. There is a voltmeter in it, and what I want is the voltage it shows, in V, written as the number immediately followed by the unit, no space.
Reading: 7V
